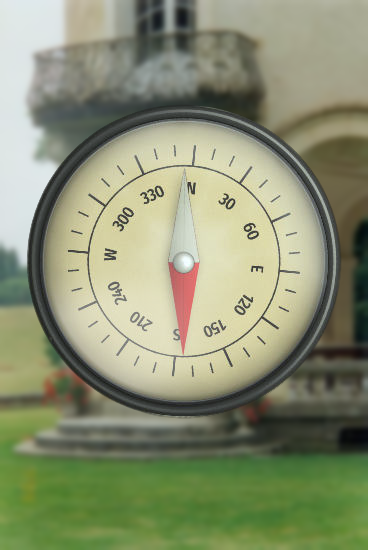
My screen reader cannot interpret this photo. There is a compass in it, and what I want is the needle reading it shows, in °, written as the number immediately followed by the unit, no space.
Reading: 175°
